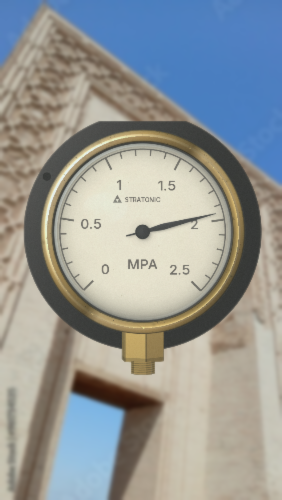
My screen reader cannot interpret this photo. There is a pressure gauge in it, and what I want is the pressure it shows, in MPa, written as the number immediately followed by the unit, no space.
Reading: 1.95MPa
